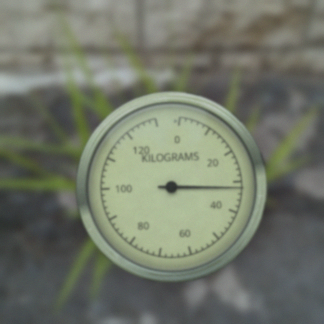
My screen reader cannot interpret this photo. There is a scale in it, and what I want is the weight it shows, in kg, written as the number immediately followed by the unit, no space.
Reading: 32kg
